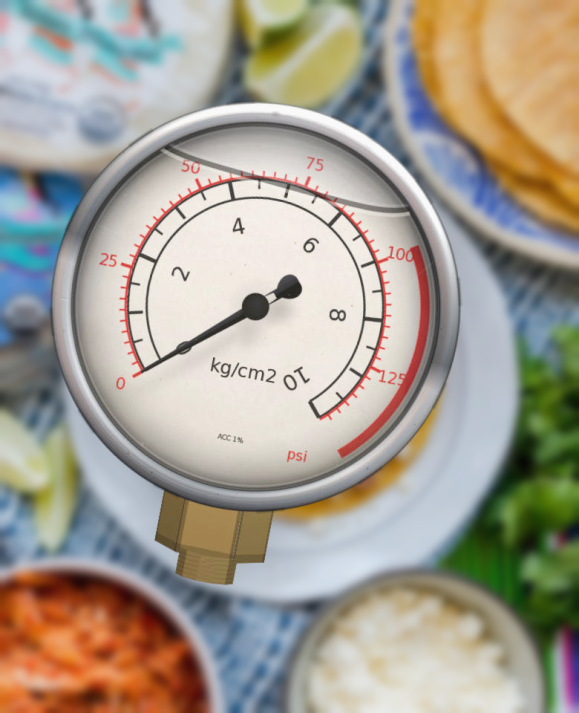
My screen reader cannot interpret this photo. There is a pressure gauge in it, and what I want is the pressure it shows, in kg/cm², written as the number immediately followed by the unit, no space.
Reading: 0kg/cm²
